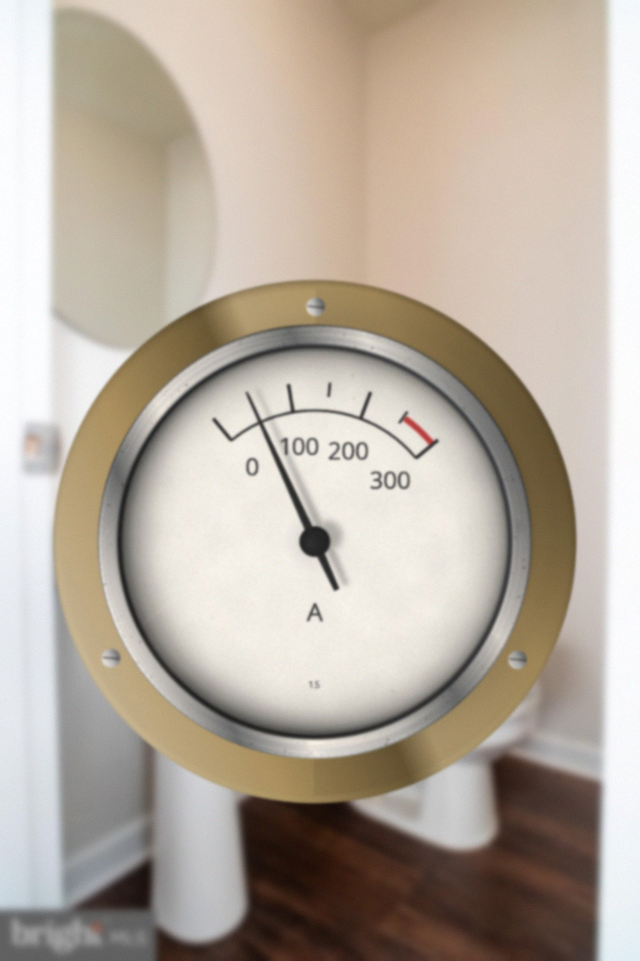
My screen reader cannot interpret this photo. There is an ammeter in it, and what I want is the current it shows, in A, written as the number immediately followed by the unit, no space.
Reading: 50A
